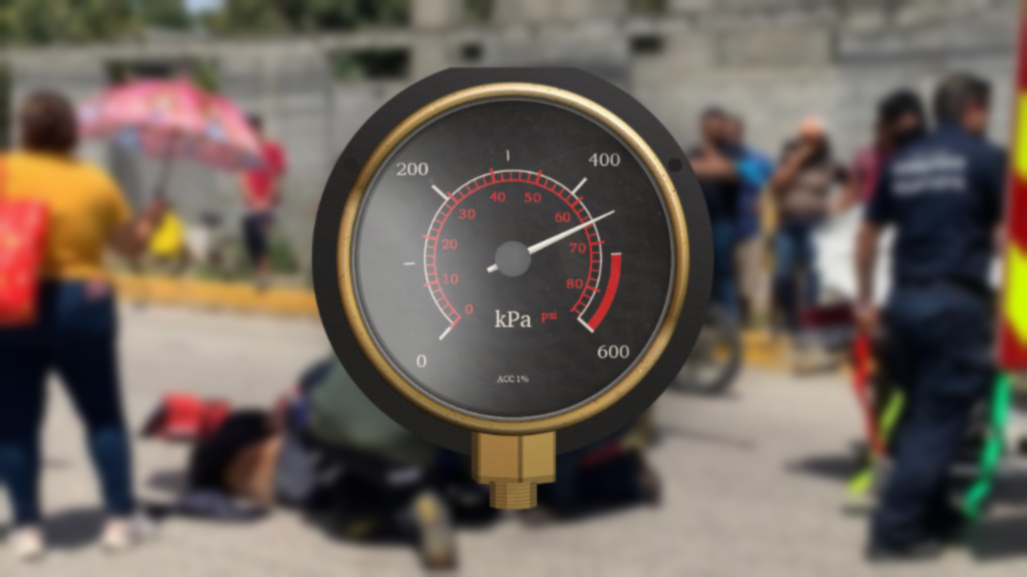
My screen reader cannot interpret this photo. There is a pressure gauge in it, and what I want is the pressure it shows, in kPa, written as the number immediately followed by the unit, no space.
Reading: 450kPa
